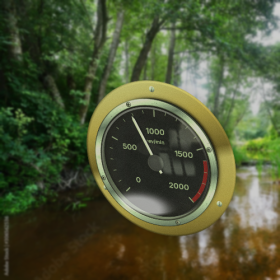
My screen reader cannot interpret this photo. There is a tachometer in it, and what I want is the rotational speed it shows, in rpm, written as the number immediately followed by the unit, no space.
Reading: 800rpm
